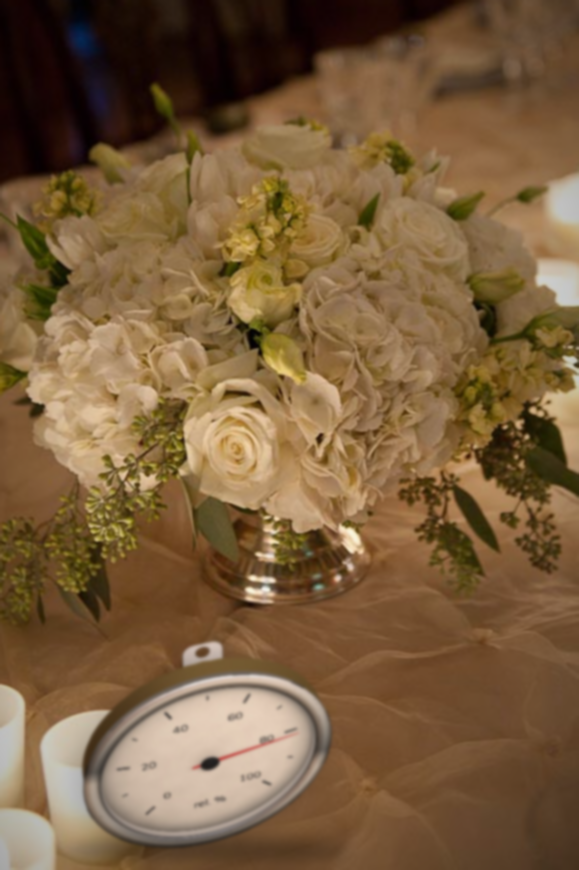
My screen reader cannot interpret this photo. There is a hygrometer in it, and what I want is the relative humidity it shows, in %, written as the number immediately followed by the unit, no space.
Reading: 80%
